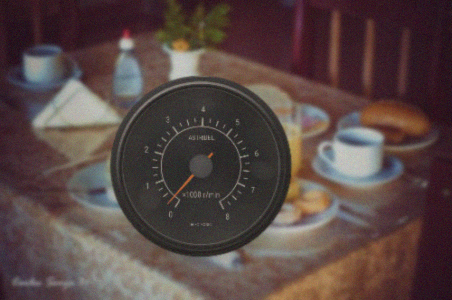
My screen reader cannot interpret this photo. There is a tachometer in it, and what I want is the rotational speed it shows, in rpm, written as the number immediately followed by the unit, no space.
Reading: 250rpm
